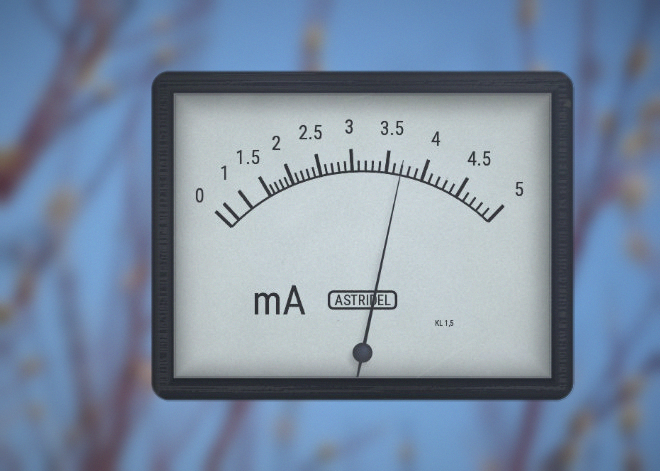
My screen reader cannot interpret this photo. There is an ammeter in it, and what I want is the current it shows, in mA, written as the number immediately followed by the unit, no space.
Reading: 3.7mA
